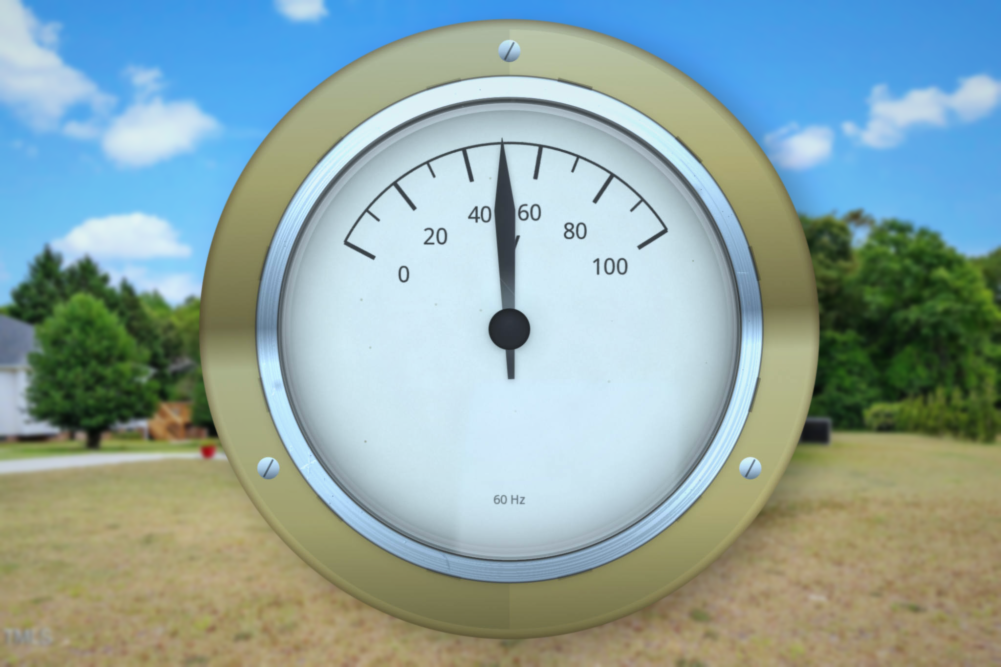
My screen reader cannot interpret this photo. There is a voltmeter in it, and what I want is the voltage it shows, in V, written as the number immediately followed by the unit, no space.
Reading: 50V
